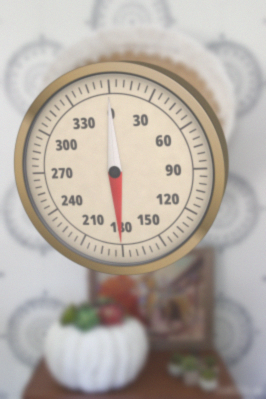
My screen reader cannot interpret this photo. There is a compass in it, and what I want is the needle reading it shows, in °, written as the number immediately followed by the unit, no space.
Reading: 180°
